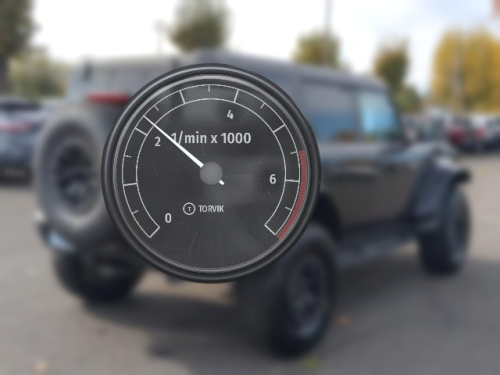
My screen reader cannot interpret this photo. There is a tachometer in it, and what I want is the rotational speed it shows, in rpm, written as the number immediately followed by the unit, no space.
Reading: 2250rpm
